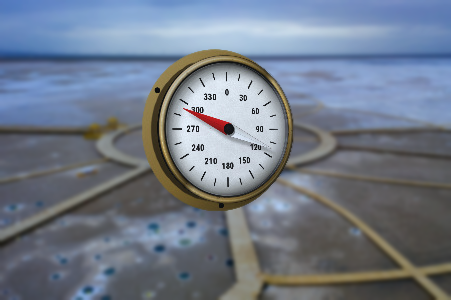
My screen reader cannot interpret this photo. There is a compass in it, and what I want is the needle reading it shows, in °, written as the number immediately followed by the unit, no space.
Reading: 292.5°
